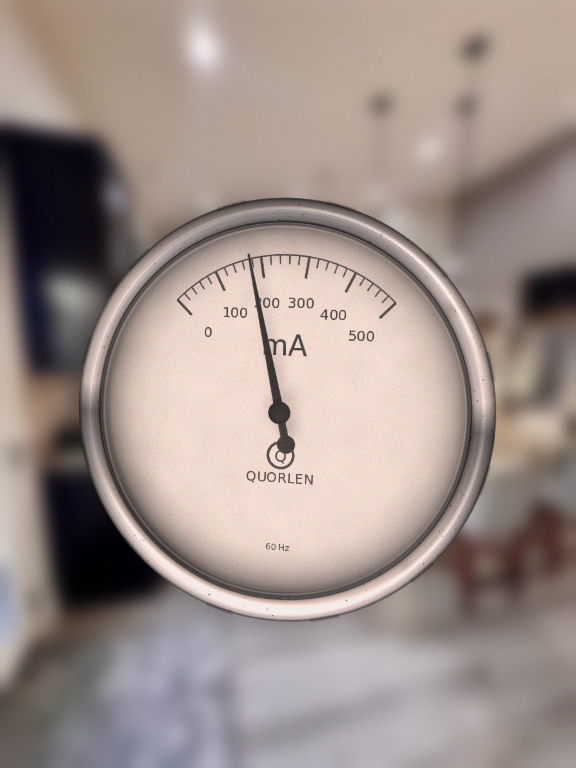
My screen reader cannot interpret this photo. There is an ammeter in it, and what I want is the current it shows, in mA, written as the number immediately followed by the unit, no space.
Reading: 180mA
